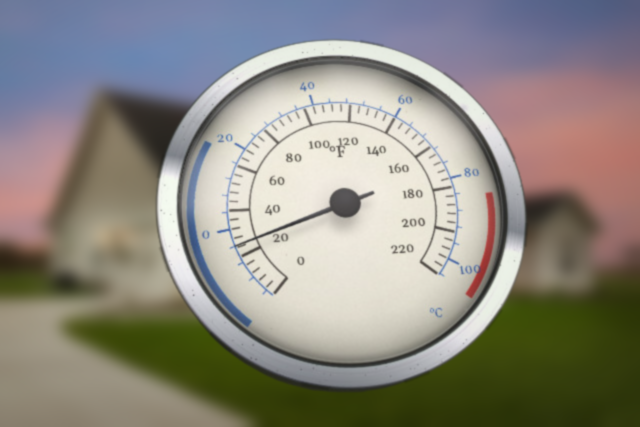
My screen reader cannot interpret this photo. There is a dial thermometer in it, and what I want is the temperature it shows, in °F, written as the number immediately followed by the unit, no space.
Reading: 24°F
